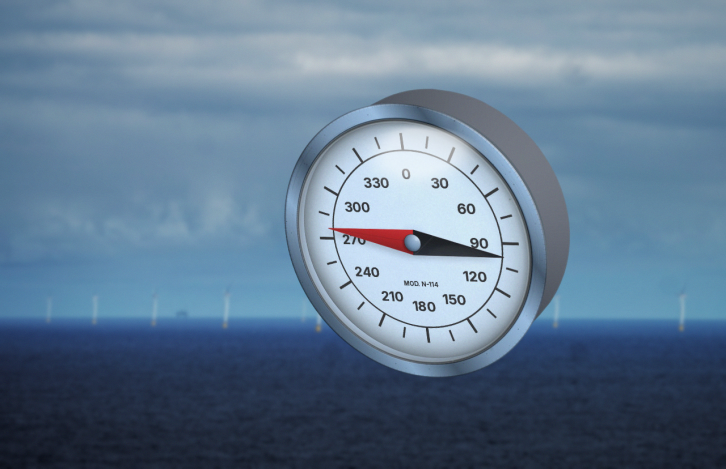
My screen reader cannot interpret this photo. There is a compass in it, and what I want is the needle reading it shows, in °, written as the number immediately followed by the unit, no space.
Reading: 277.5°
